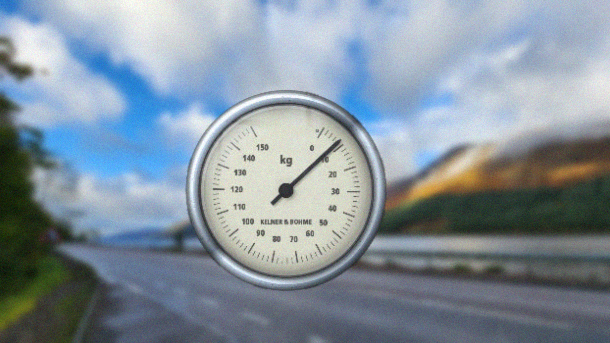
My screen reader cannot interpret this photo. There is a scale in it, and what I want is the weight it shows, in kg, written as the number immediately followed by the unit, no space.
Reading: 8kg
